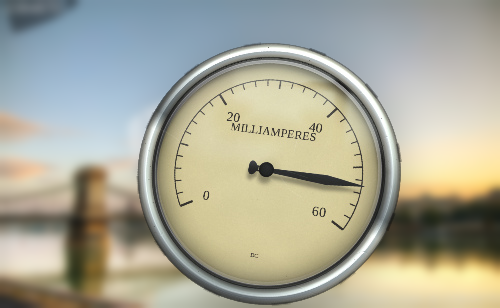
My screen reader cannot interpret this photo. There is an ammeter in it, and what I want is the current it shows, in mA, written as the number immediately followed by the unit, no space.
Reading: 53mA
